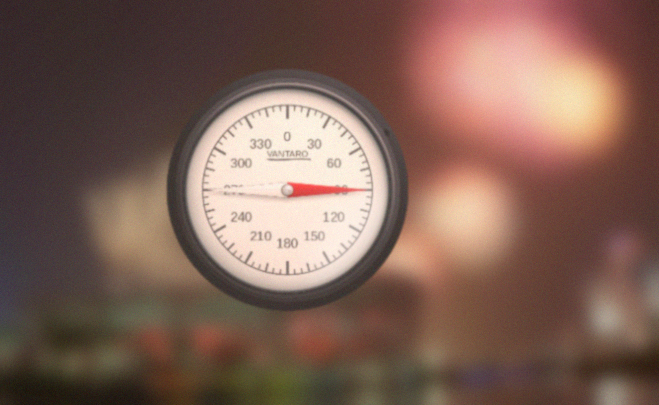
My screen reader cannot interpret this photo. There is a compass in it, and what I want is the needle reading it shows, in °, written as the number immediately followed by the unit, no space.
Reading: 90°
